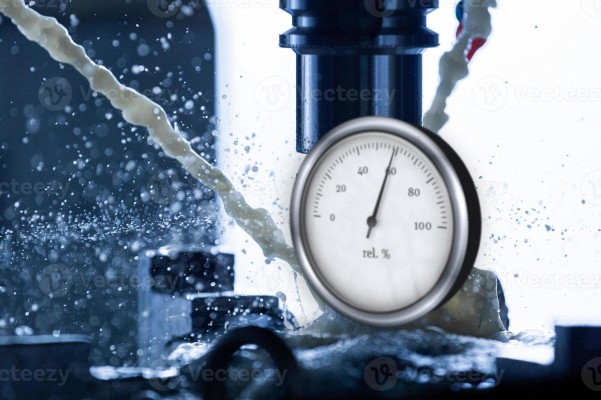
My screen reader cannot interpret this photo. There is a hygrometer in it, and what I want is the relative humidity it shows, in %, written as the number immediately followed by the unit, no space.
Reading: 60%
